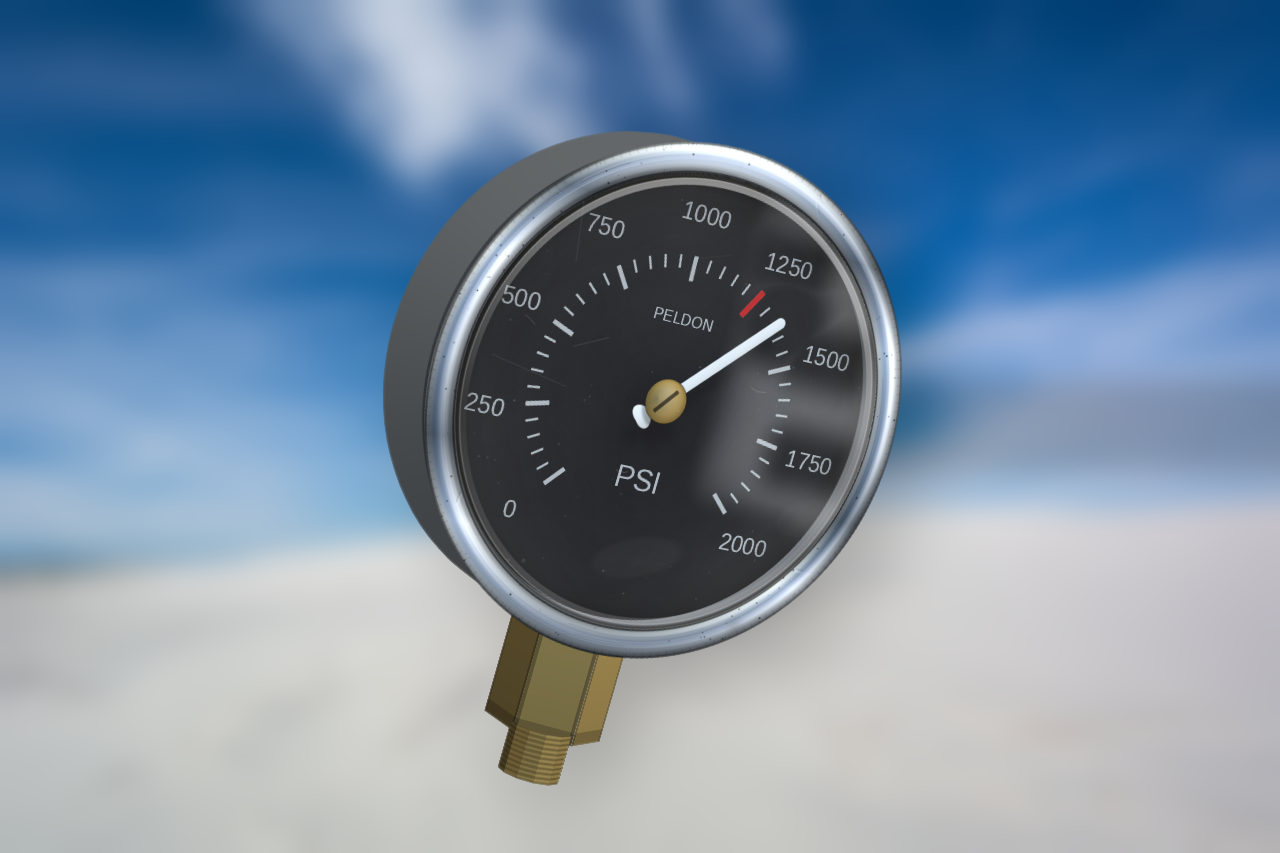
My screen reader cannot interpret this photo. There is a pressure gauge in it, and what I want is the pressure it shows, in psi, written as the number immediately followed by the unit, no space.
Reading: 1350psi
